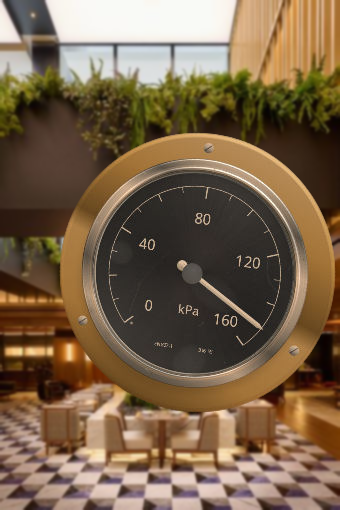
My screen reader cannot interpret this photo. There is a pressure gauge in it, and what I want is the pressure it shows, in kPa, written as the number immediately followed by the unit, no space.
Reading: 150kPa
